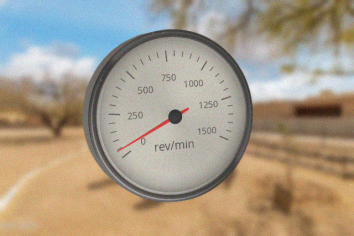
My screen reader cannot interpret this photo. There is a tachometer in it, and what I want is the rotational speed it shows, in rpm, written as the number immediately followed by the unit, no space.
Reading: 50rpm
